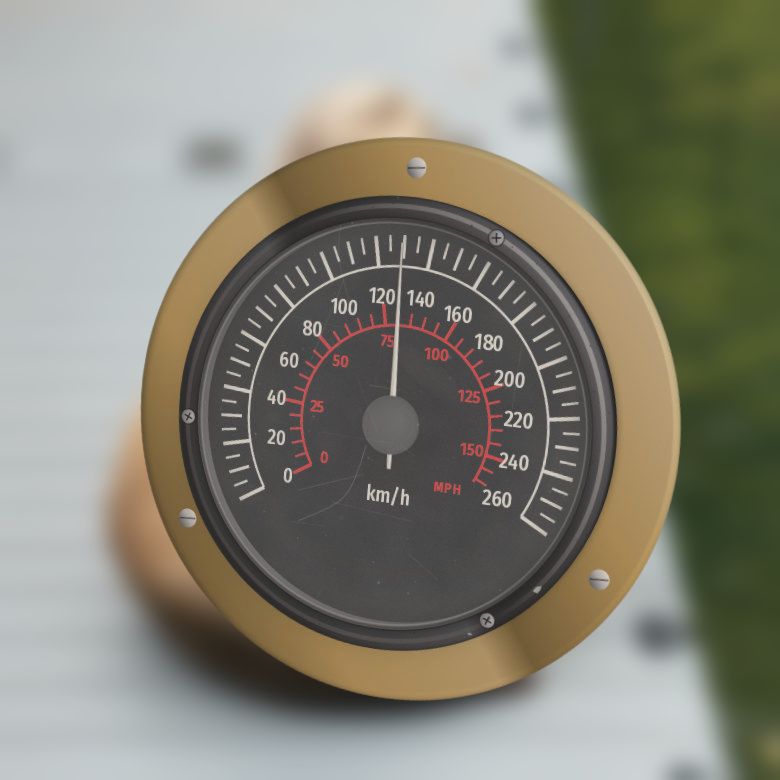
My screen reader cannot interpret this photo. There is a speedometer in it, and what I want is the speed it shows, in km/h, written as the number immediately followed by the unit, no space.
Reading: 130km/h
